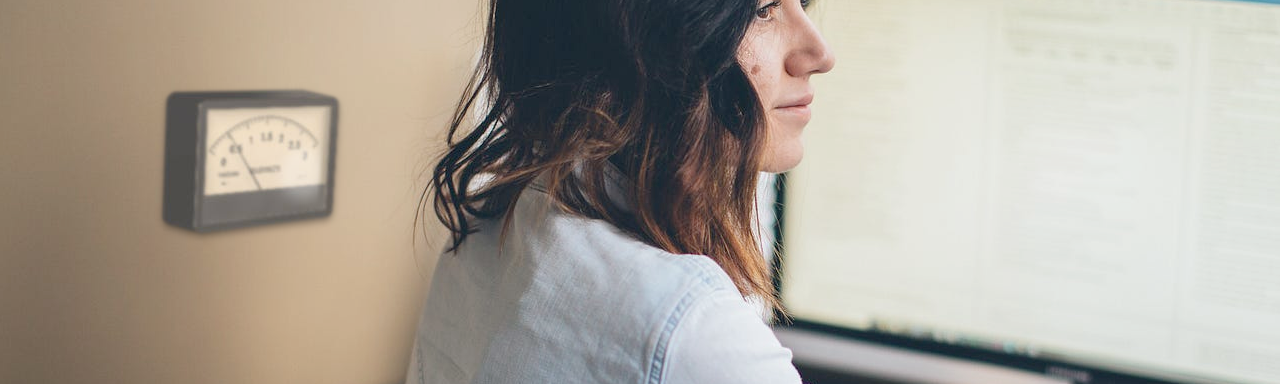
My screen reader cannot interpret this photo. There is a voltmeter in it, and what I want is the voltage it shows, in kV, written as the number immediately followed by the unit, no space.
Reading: 0.5kV
